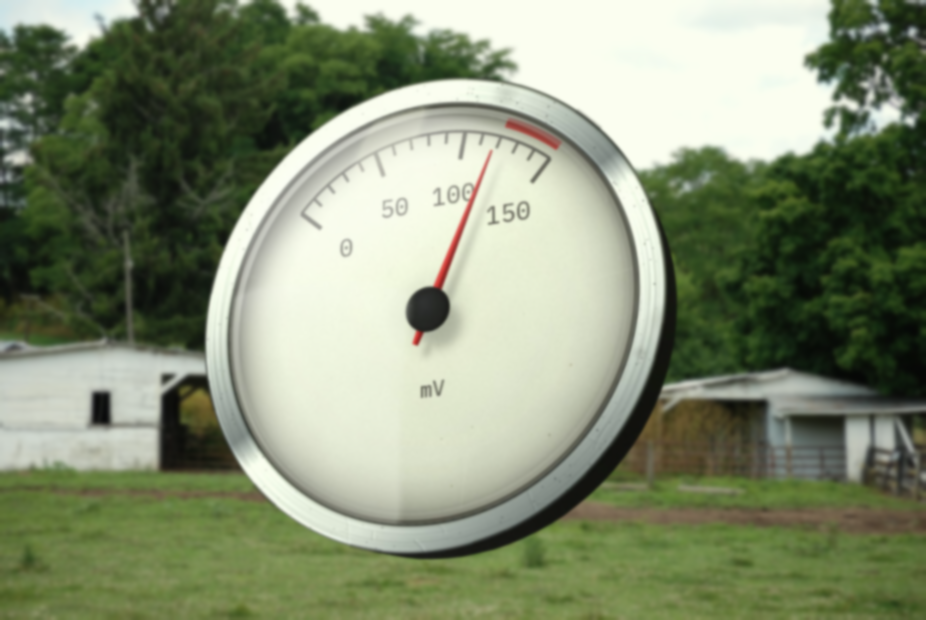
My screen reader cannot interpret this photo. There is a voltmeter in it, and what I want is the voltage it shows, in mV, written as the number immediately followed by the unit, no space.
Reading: 120mV
